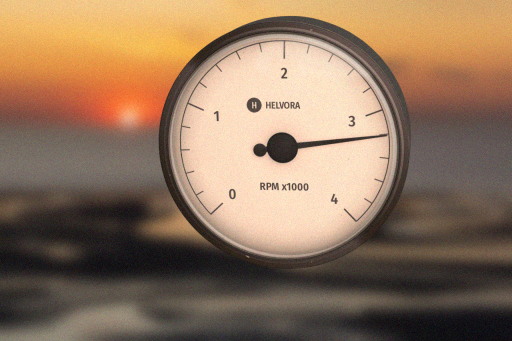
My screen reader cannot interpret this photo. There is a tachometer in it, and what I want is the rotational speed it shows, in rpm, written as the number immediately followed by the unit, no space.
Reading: 3200rpm
